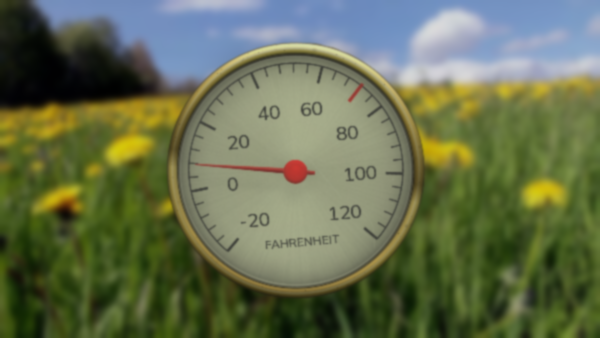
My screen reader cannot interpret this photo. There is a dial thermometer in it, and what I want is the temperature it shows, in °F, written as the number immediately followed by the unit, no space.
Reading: 8°F
